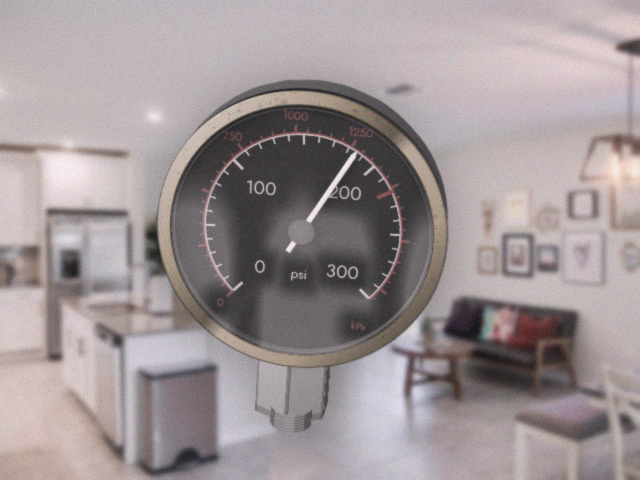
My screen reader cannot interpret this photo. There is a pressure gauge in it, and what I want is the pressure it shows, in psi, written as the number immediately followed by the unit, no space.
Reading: 185psi
